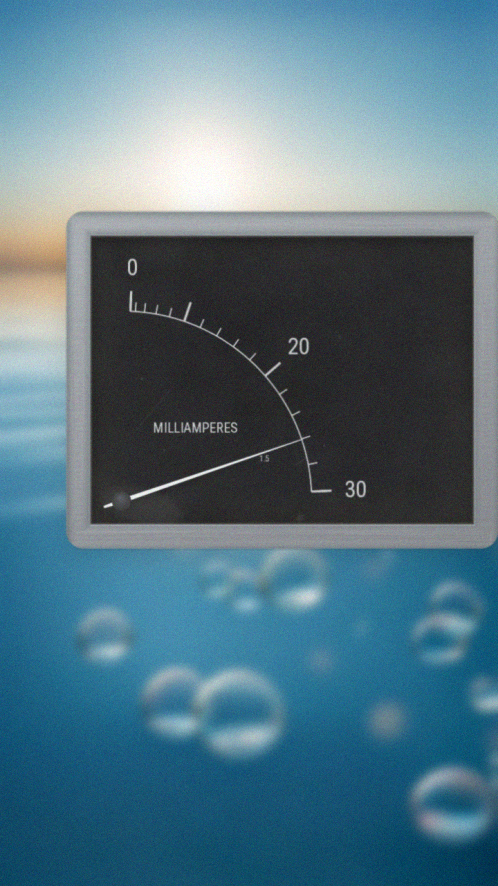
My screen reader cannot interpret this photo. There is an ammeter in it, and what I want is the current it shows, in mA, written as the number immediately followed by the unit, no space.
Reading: 26mA
